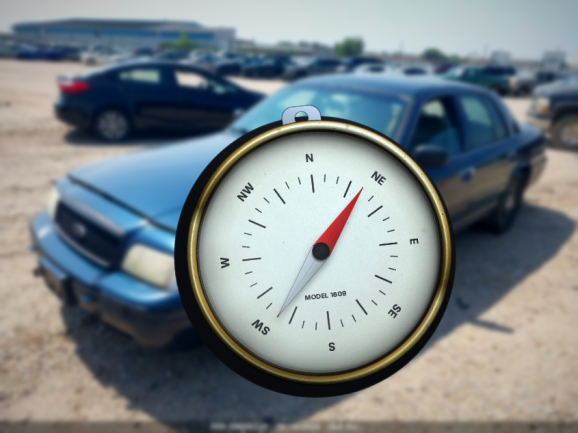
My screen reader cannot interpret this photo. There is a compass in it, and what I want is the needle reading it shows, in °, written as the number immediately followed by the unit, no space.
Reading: 40°
